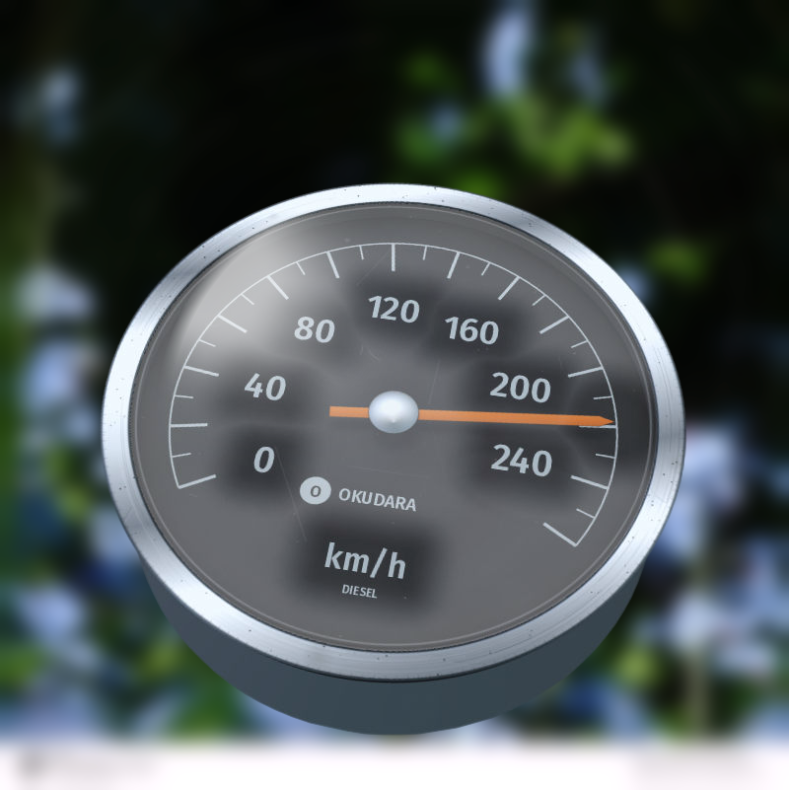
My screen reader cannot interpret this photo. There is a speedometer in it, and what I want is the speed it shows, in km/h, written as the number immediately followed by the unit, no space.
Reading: 220km/h
